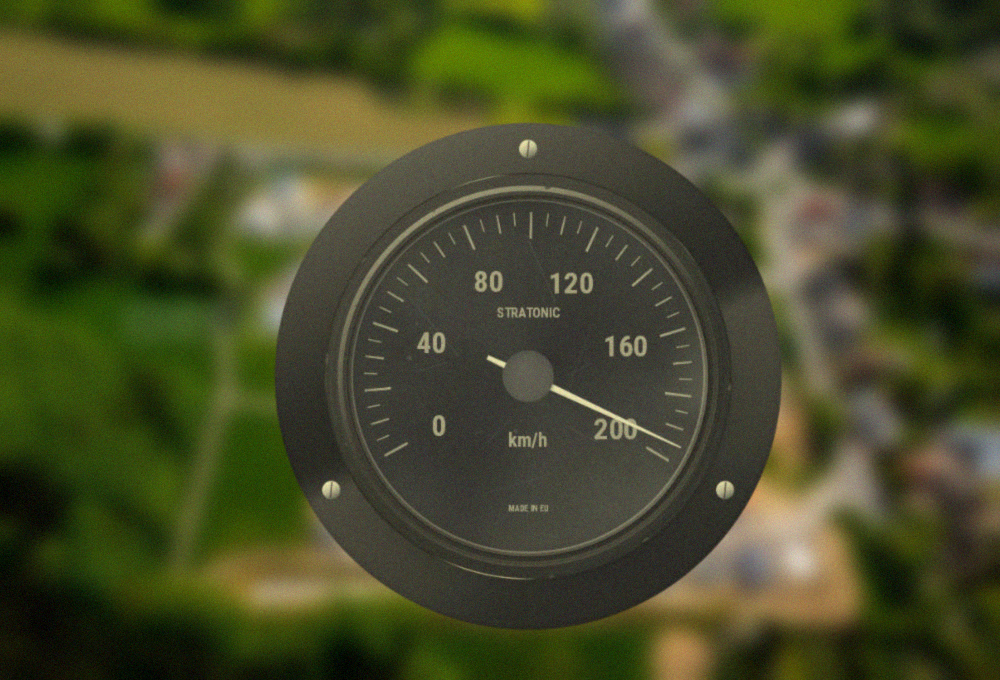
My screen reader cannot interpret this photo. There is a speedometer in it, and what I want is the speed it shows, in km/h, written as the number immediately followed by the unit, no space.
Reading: 195km/h
